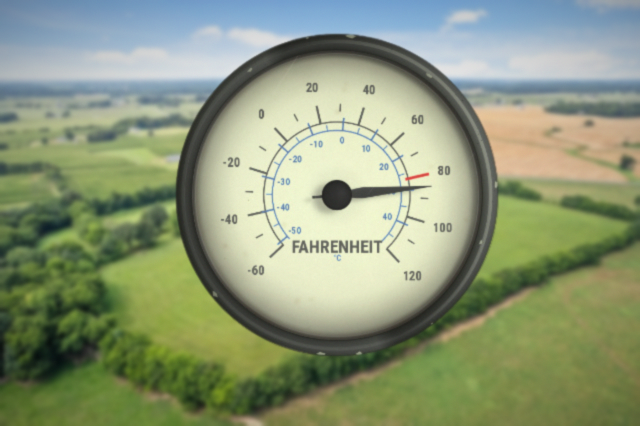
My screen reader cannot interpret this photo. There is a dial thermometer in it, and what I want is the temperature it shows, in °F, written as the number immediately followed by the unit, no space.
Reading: 85°F
